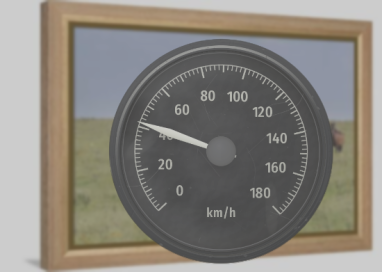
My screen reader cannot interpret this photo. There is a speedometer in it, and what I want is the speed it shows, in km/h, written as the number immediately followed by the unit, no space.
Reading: 42km/h
